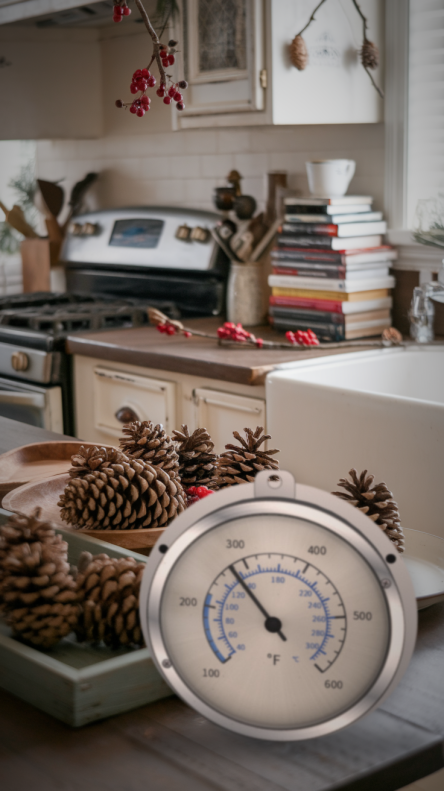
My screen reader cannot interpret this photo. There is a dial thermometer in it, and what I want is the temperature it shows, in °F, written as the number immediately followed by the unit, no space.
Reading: 280°F
